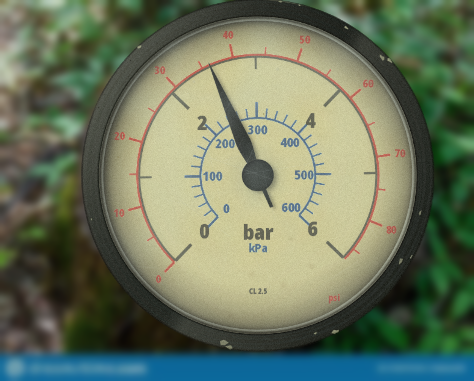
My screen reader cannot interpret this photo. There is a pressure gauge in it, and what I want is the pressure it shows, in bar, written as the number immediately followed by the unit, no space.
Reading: 2.5bar
